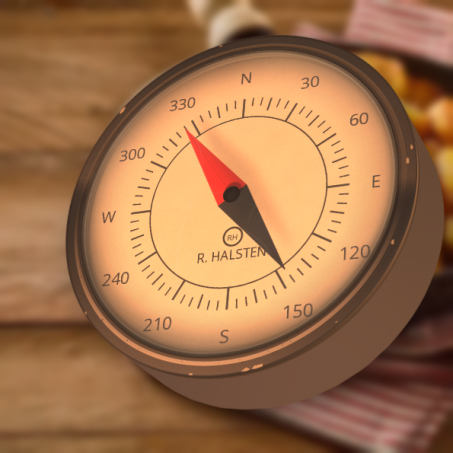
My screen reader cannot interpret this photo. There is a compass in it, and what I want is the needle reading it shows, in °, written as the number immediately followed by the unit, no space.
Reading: 325°
